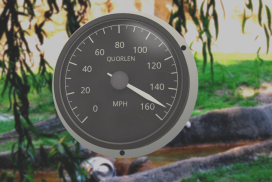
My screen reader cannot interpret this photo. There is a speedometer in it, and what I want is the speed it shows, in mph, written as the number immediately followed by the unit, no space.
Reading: 152.5mph
